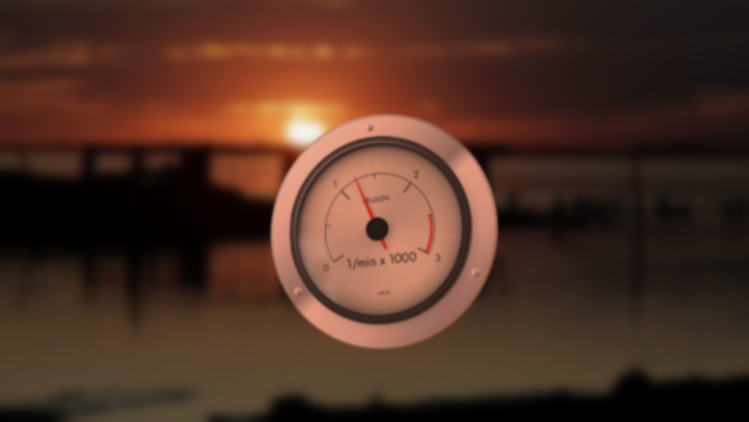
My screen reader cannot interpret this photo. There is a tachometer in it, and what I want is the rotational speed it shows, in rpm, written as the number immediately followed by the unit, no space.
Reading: 1250rpm
